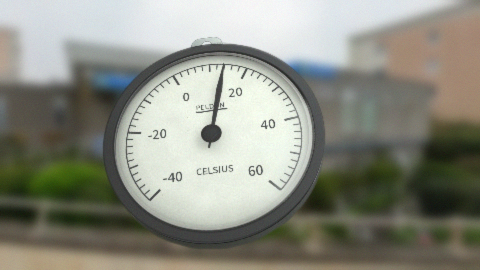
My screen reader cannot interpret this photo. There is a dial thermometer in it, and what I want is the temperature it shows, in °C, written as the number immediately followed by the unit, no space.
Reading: 14°C
